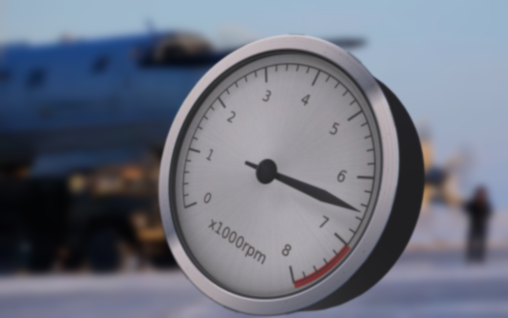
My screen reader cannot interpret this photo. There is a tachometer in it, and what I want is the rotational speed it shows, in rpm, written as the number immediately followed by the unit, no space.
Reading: 6500rpm
